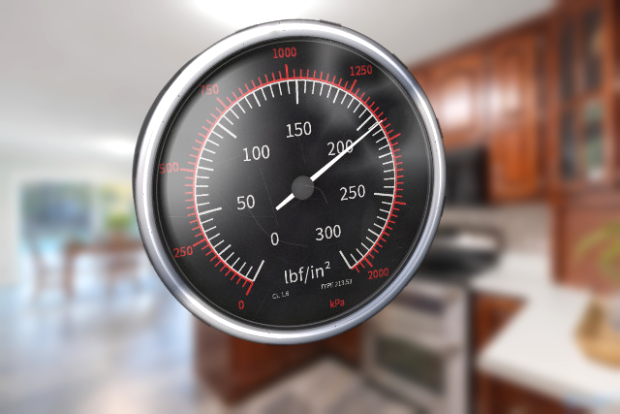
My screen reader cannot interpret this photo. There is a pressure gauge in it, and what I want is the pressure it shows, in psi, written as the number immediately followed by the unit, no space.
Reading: 205psi
